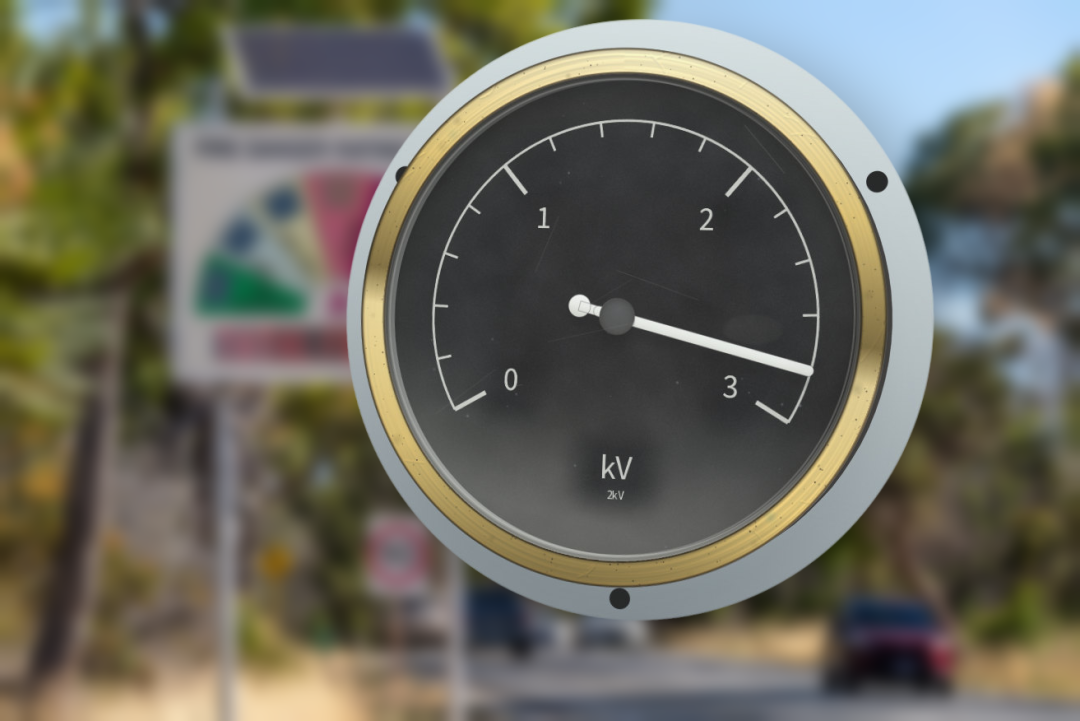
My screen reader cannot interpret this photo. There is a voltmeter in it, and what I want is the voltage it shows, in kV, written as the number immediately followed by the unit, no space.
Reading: 2.8kV
